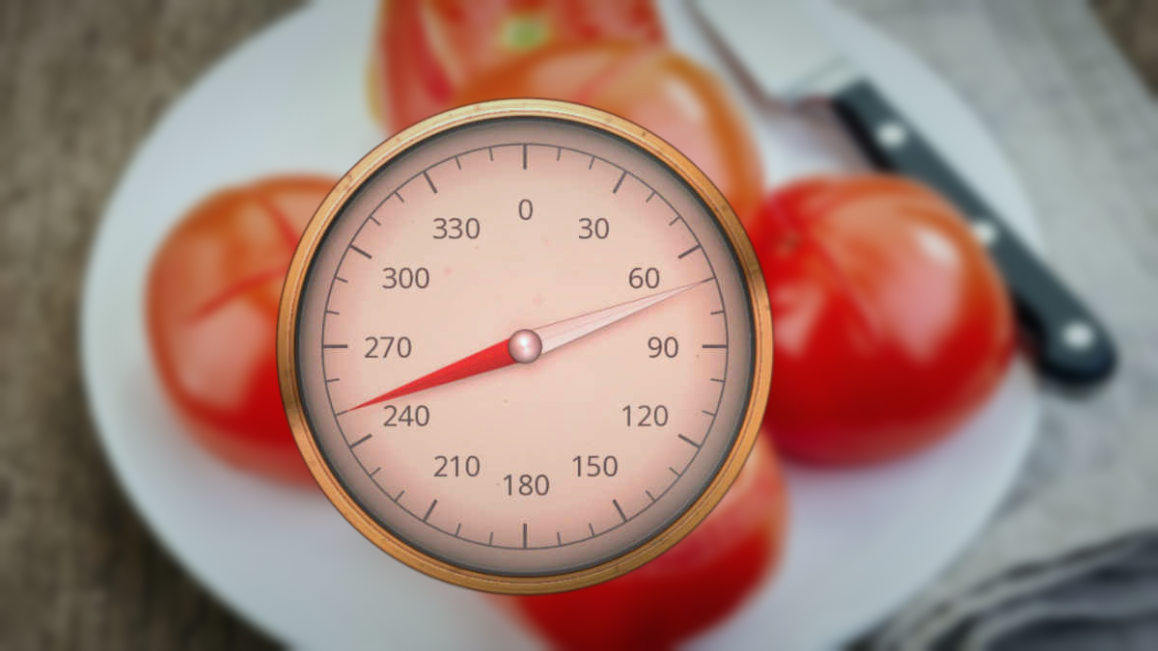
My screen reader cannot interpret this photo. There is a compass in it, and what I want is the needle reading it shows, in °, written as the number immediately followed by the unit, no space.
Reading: 250°
